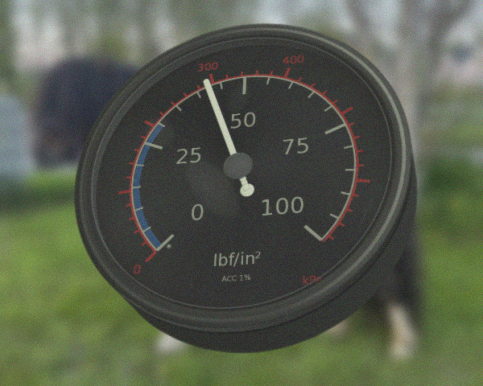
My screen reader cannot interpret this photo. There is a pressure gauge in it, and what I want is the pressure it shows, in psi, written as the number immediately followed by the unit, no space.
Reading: 42.5psi
